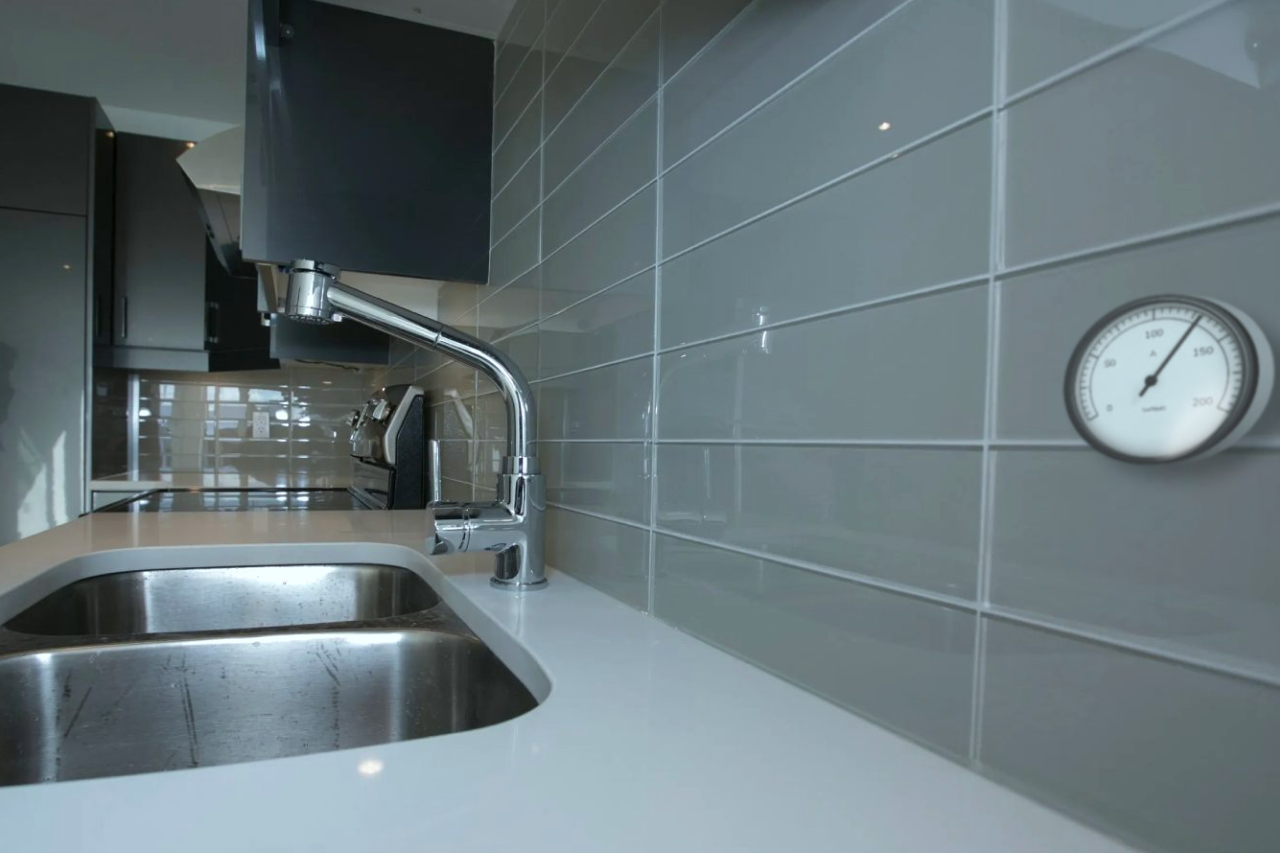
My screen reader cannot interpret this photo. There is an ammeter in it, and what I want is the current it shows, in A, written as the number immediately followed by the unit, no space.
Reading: 130A
